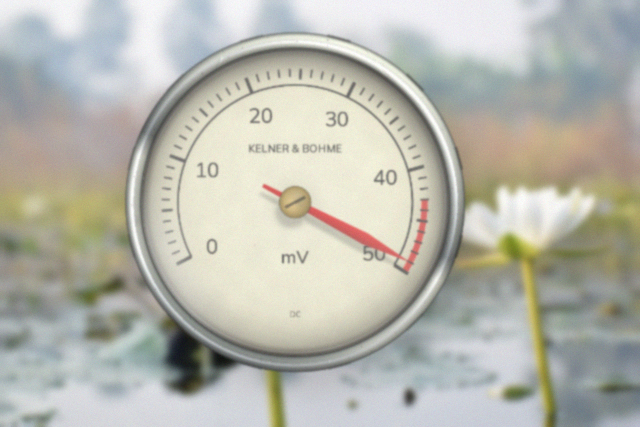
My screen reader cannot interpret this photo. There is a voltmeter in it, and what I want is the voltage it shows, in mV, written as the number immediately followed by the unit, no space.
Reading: 49mV
